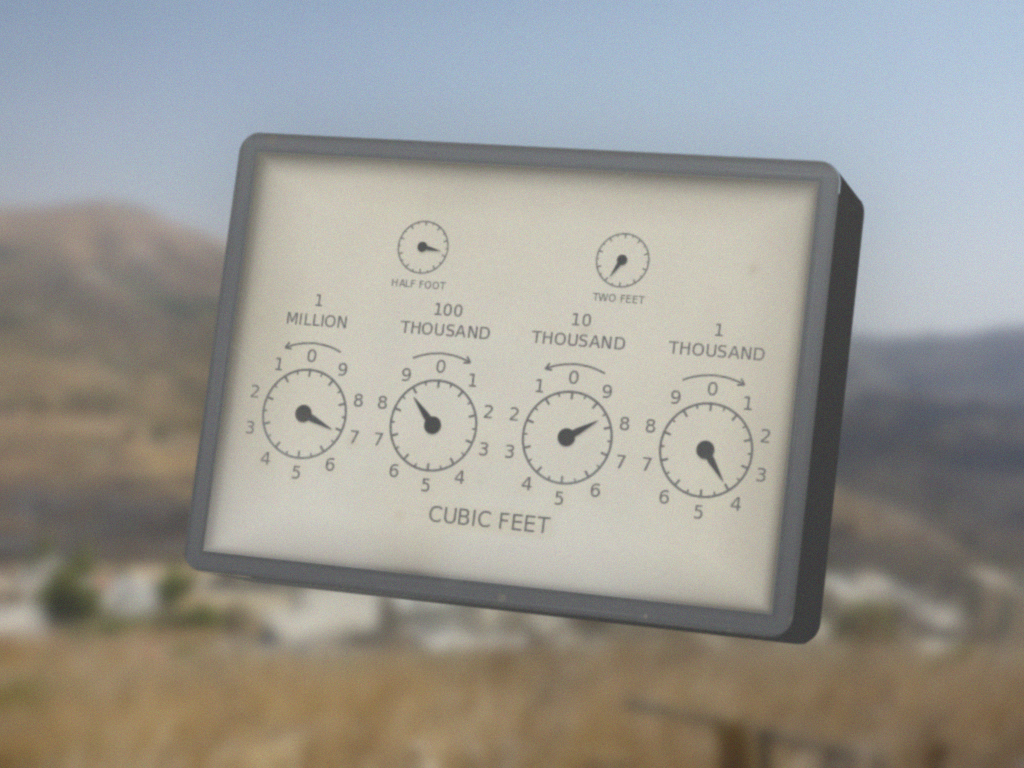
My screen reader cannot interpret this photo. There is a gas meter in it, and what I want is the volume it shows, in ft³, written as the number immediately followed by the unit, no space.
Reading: 688400ft³
